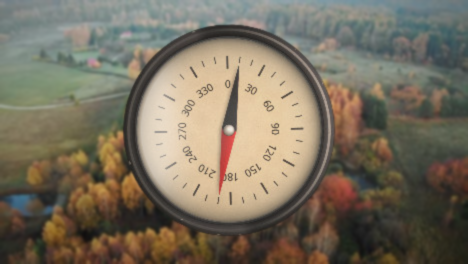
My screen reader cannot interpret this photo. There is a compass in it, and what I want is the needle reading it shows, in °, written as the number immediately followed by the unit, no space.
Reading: 190°
